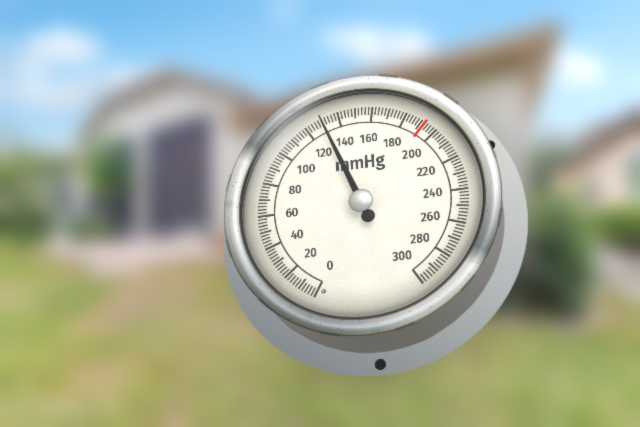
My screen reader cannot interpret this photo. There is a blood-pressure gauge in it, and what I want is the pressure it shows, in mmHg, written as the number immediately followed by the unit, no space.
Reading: 130mmHg
